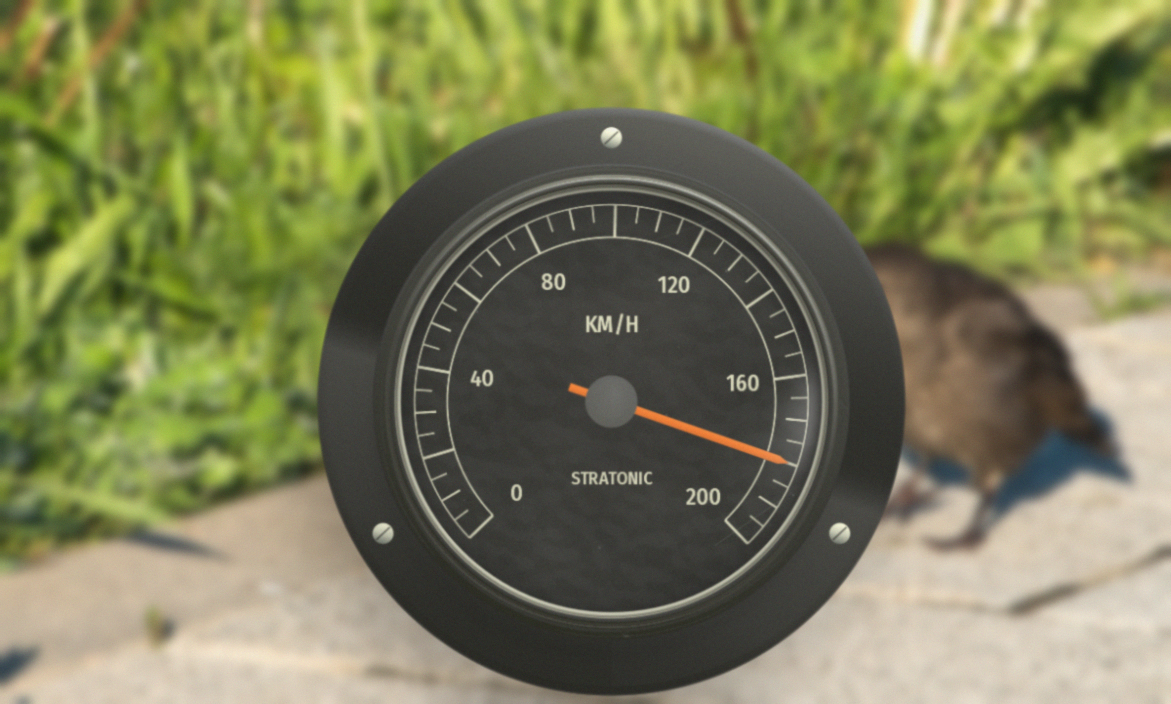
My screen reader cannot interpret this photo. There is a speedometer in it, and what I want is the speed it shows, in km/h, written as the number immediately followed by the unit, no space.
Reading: 180km/h
